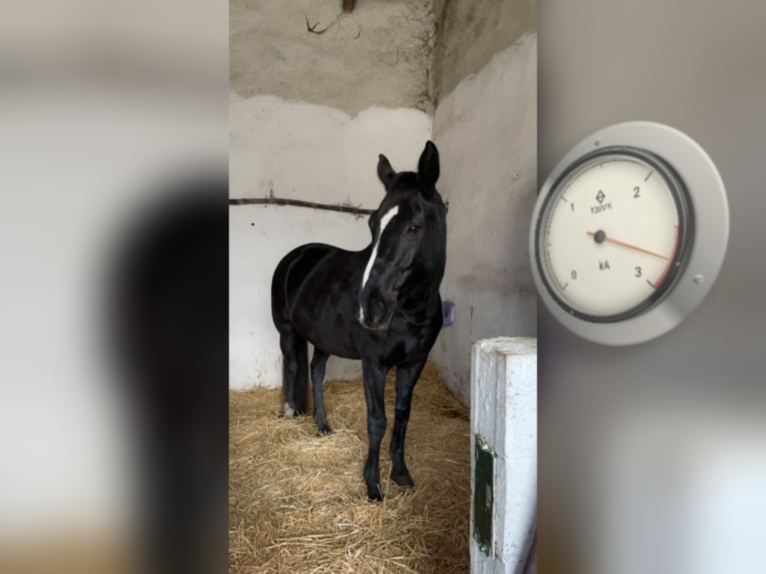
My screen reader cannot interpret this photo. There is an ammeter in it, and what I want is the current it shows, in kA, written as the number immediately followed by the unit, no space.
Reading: 2.75kA
